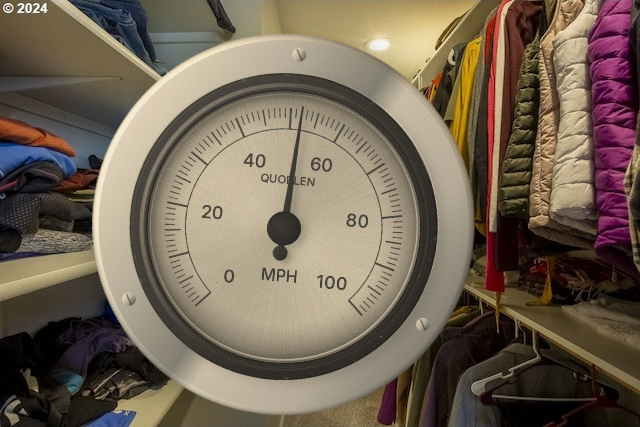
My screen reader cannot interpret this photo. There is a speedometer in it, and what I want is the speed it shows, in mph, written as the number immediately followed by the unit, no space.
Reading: 52mph
